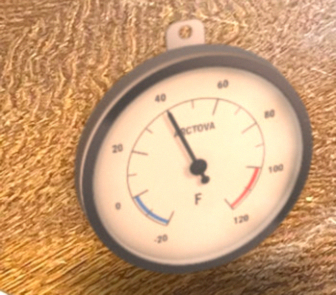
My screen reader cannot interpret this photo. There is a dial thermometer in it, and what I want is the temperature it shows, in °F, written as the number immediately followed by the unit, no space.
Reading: 40°F
